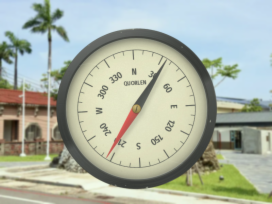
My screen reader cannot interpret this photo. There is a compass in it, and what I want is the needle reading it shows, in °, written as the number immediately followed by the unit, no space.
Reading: 215°
